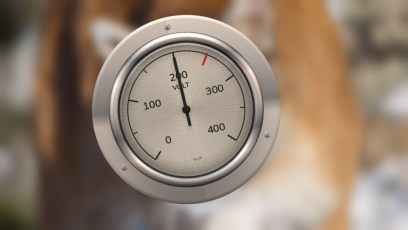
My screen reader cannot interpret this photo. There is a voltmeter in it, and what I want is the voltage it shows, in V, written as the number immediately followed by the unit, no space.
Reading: 200V
